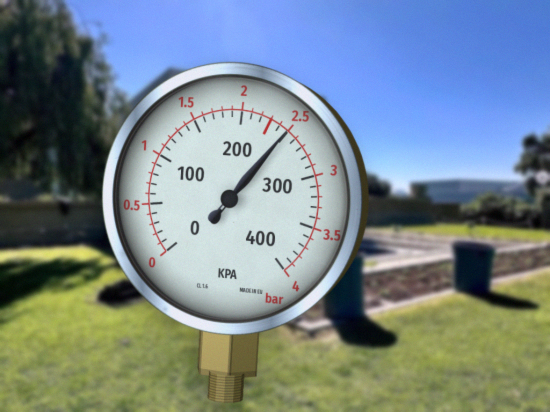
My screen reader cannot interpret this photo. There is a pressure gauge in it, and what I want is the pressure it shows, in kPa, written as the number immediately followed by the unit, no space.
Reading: 250kPa
